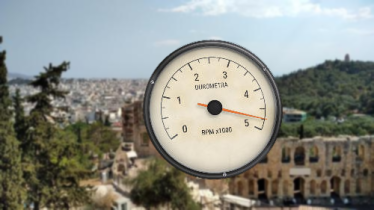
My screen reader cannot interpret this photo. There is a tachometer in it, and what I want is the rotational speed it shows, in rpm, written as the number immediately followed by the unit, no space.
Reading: 4750rpm
